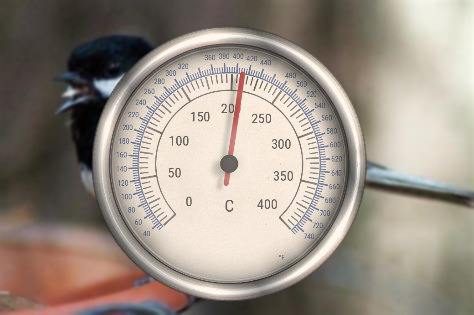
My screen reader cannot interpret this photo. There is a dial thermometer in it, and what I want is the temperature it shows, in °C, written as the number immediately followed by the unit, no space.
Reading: 210°C
